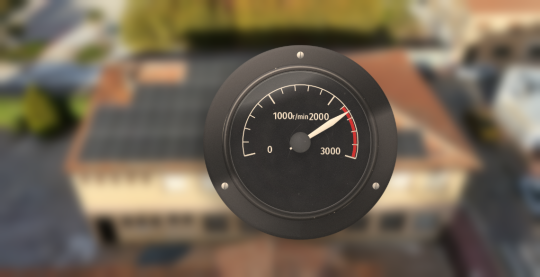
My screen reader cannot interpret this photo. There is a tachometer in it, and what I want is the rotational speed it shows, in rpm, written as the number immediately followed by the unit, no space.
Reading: 2300rpm
